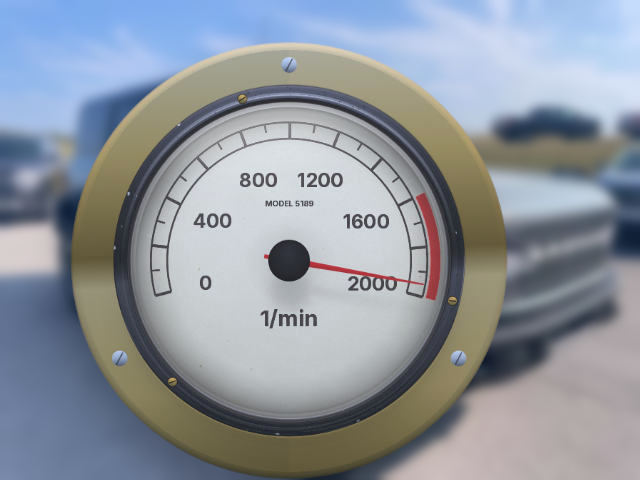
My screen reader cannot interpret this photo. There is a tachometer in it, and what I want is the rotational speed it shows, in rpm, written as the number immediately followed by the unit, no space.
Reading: 1950rpm
